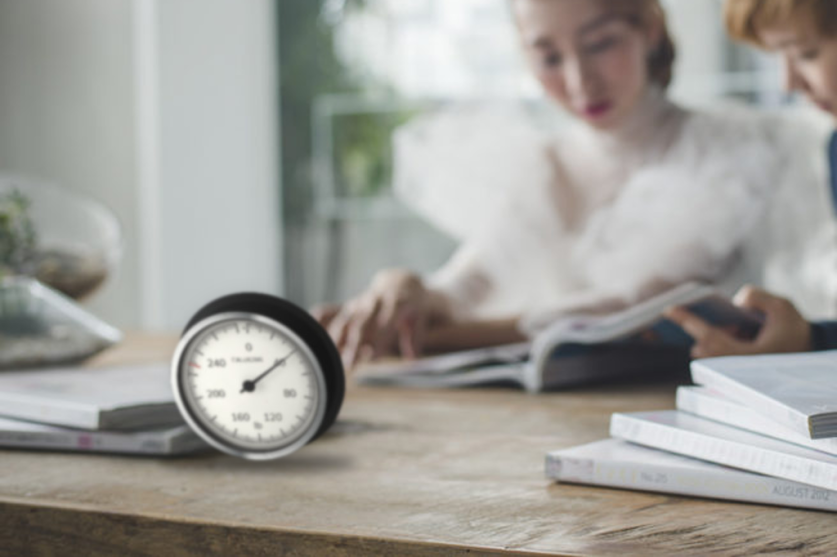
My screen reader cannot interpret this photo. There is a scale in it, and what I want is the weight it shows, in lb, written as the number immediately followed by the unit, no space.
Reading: 40lb
